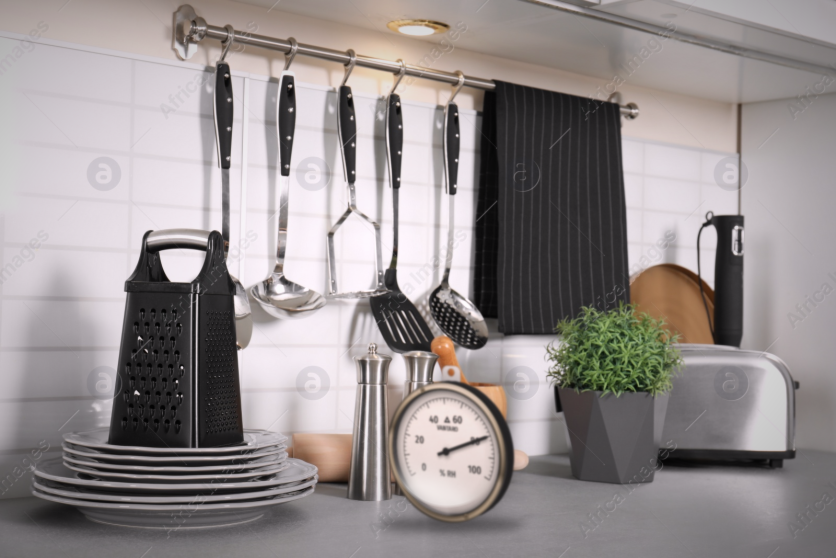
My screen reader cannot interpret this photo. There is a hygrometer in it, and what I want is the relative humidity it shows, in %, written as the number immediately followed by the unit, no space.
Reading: 80%
